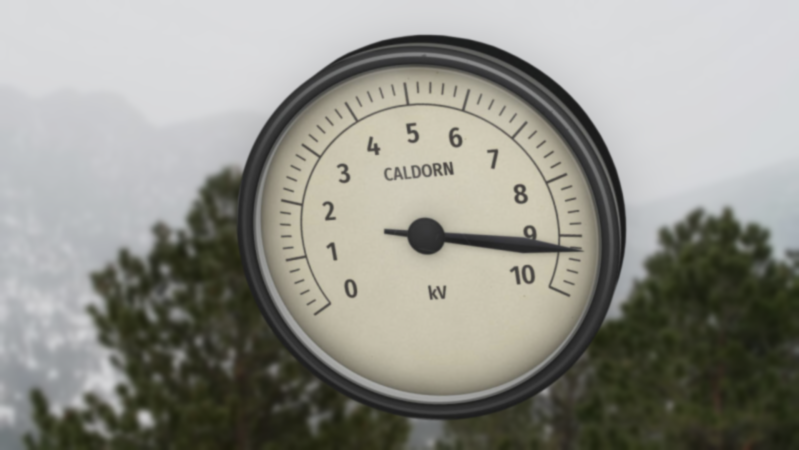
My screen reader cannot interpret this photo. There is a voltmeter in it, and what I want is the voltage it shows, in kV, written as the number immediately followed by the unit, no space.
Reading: 9.2kV
